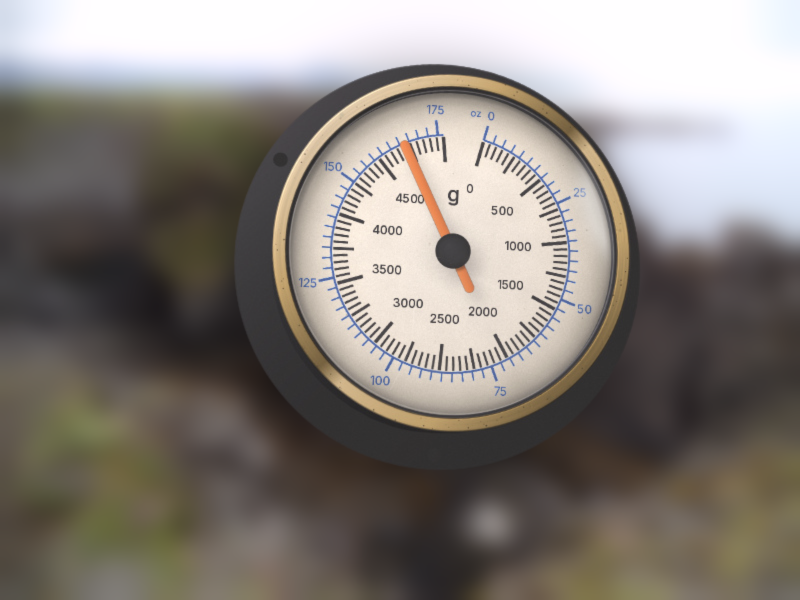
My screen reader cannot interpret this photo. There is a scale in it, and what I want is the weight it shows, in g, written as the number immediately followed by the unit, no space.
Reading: 4700g
